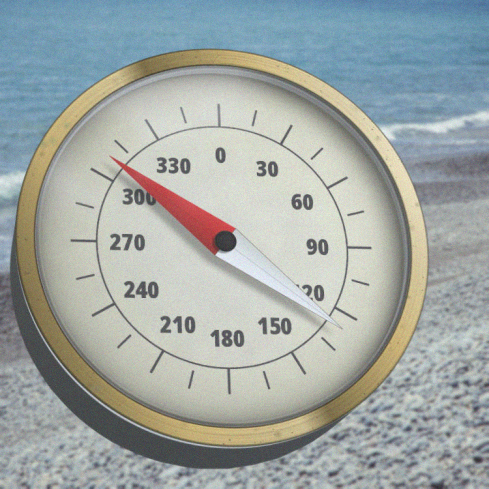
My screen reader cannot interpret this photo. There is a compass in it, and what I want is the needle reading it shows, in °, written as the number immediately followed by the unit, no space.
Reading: 307.5°
